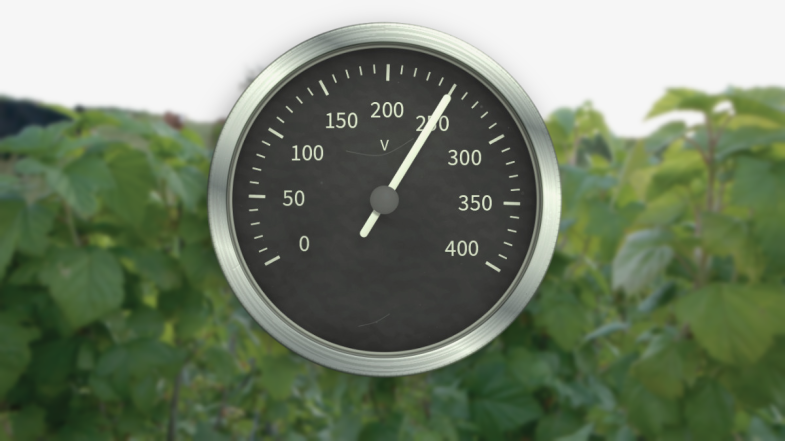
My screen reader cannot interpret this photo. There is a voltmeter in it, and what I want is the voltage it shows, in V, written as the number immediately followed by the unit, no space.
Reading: 250V
